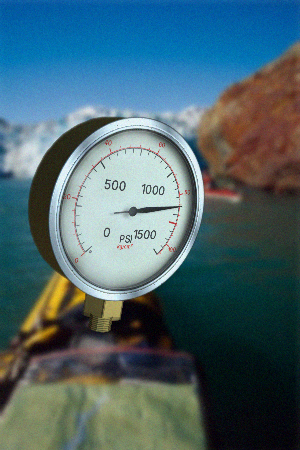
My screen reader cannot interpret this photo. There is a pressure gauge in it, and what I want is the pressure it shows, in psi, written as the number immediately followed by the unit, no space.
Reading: 1200psi
